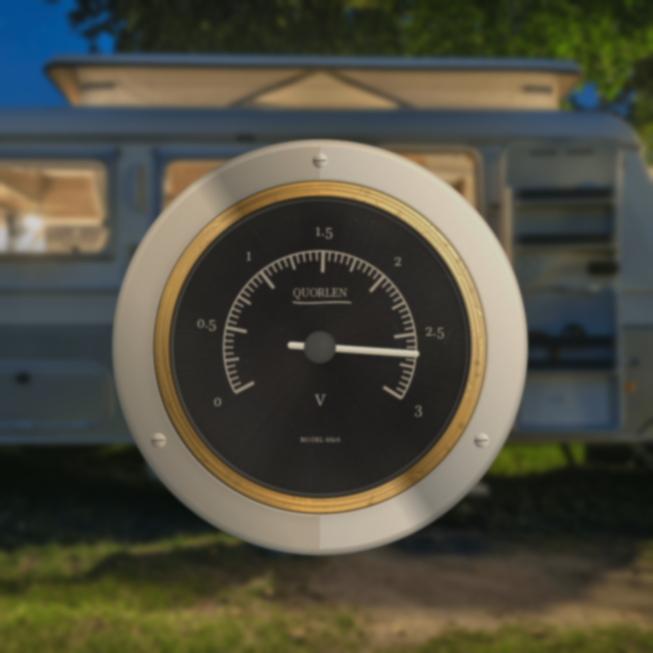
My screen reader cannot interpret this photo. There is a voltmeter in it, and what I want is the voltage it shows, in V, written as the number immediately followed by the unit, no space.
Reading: 2.65V
